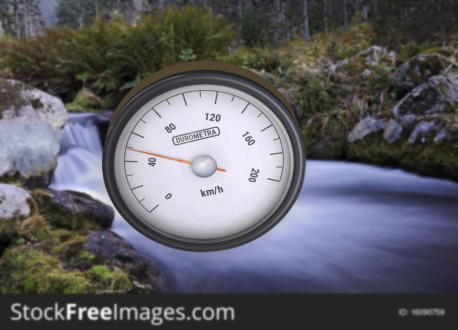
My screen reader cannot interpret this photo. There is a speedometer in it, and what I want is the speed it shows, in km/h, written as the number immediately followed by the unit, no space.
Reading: 50km/h
